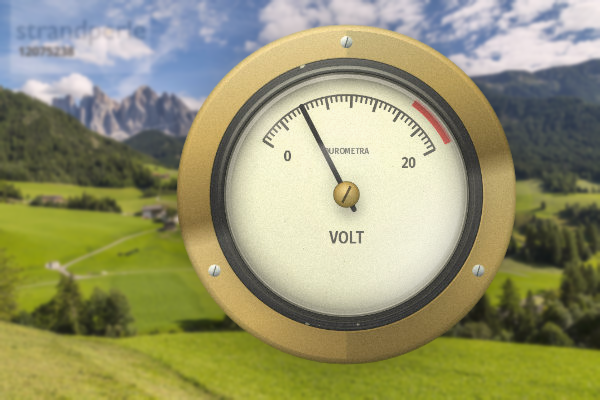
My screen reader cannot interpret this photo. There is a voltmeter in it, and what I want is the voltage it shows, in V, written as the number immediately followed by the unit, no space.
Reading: 5V
